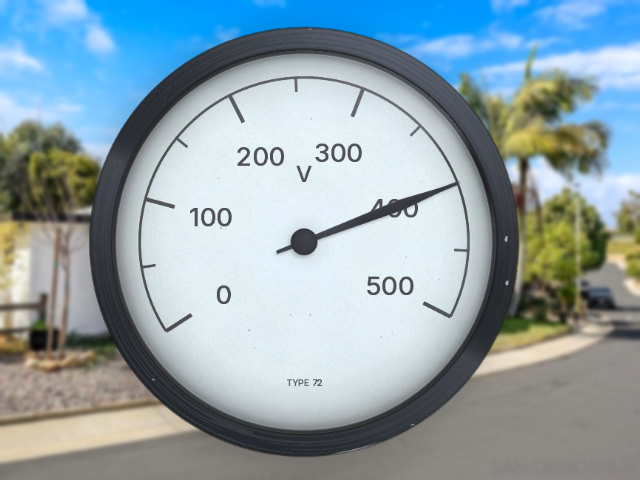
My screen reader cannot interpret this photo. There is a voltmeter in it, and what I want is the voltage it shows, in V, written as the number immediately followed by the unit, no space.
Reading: 400V
